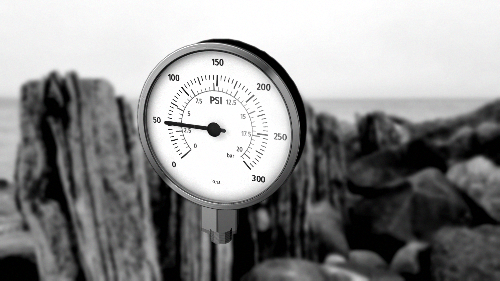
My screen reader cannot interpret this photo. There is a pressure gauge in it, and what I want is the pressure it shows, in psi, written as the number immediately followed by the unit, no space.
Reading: 50psi
